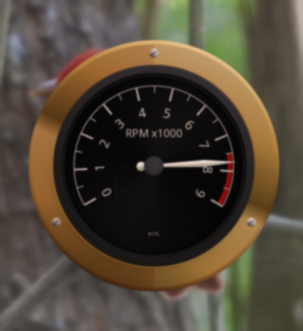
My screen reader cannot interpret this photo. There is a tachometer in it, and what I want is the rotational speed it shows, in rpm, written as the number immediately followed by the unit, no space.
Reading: 7750rpm
